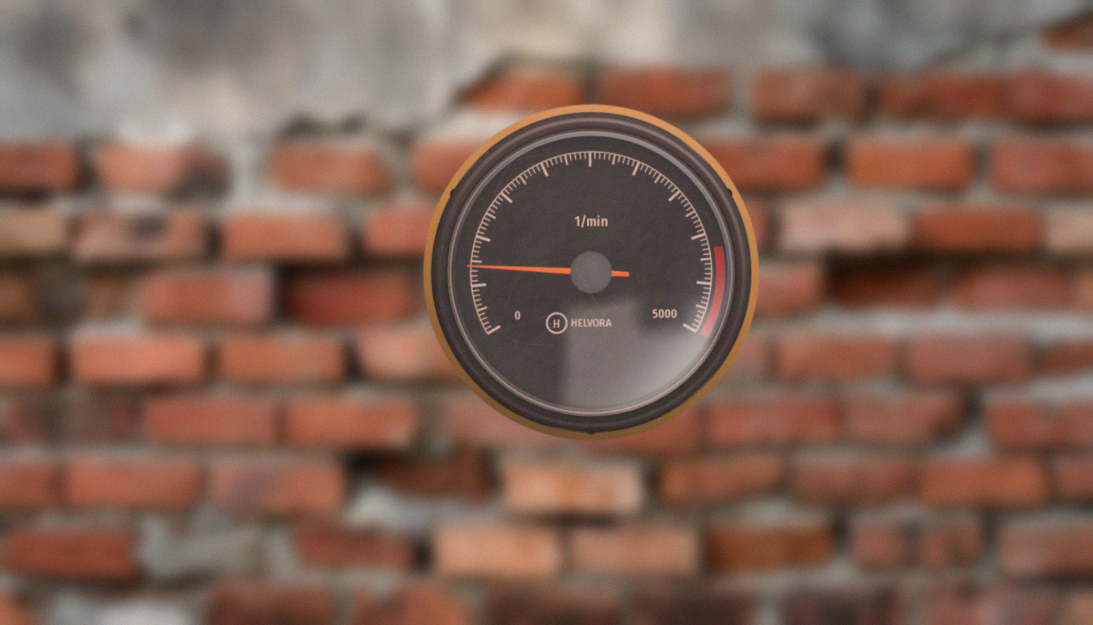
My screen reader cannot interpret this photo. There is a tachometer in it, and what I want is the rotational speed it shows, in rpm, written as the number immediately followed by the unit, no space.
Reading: 700rpm
